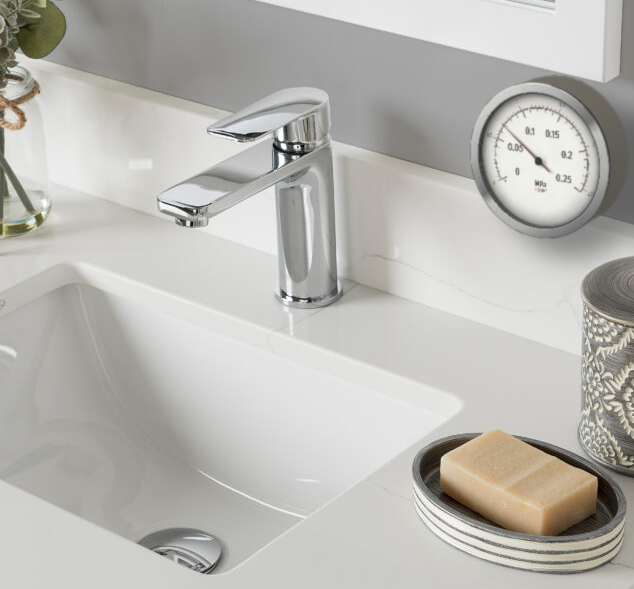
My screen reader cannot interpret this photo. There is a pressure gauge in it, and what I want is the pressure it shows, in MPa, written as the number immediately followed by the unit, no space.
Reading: 0.07MPa
